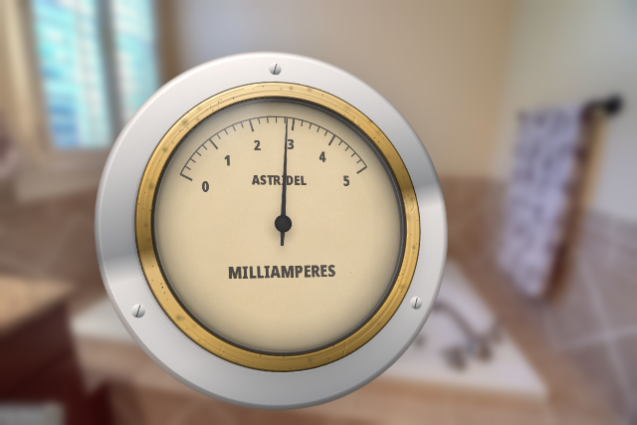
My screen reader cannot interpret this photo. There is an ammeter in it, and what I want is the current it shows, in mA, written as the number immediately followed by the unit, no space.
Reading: 2.8mA
